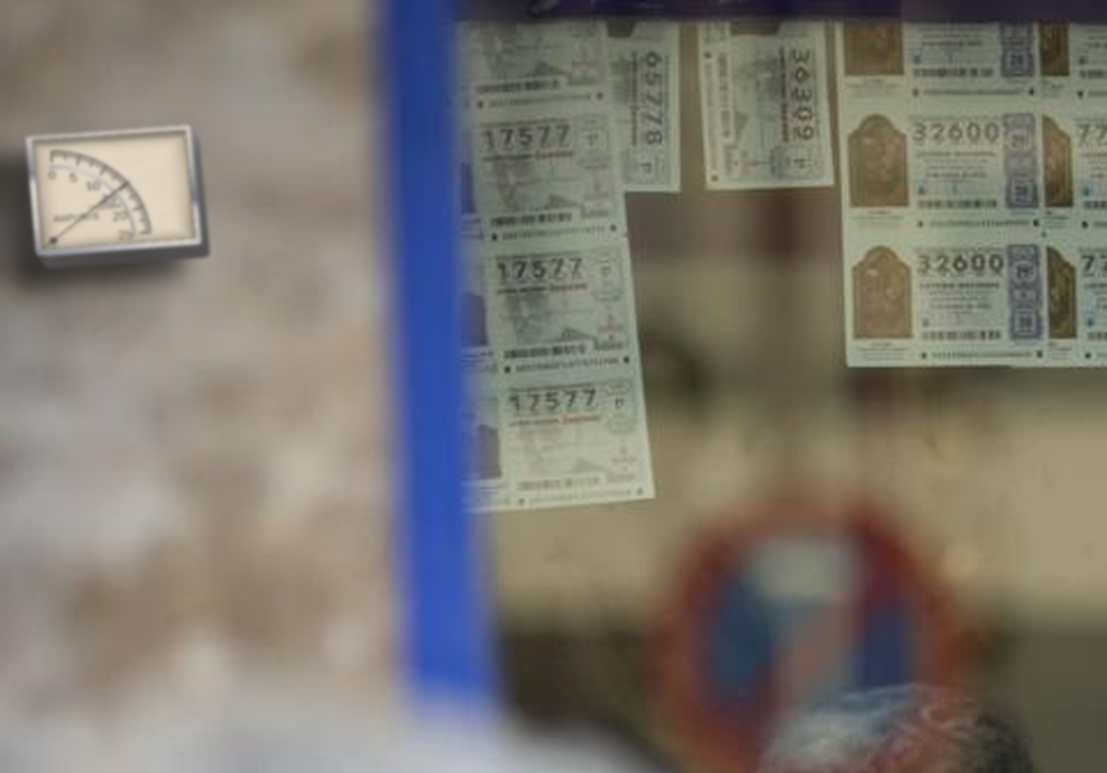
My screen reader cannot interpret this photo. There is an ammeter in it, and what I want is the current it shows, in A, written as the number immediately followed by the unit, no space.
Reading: 15A
